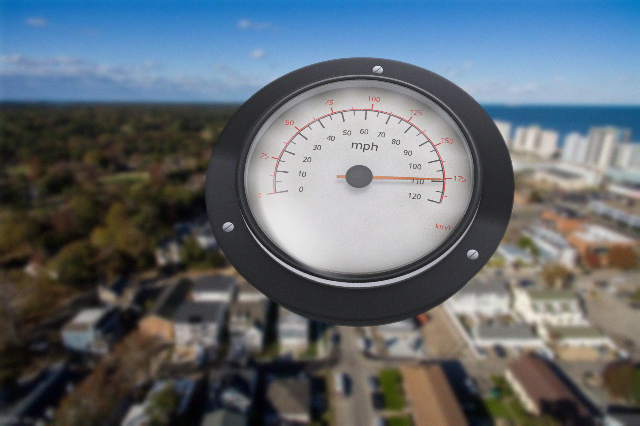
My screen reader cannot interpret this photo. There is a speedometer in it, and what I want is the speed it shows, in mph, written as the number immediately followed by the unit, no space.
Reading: 110mph
